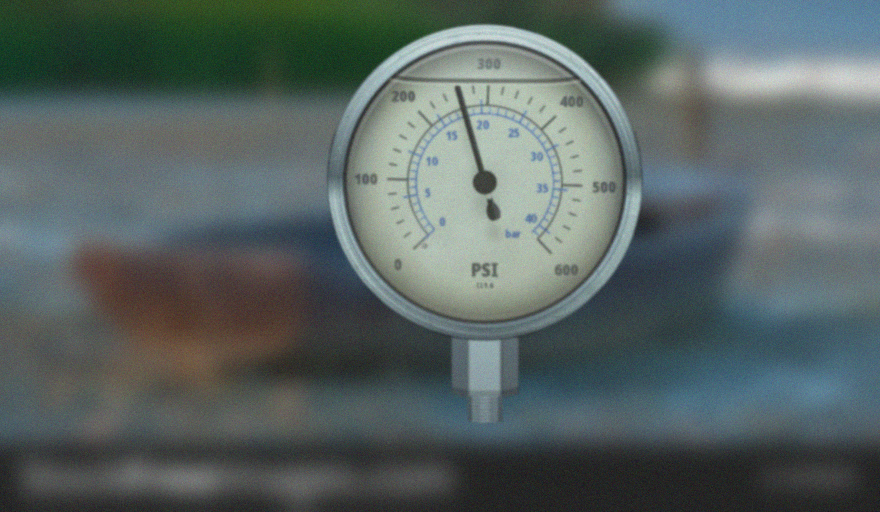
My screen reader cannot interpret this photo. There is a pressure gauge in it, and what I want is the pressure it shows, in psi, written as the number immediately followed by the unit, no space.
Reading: 260psi
